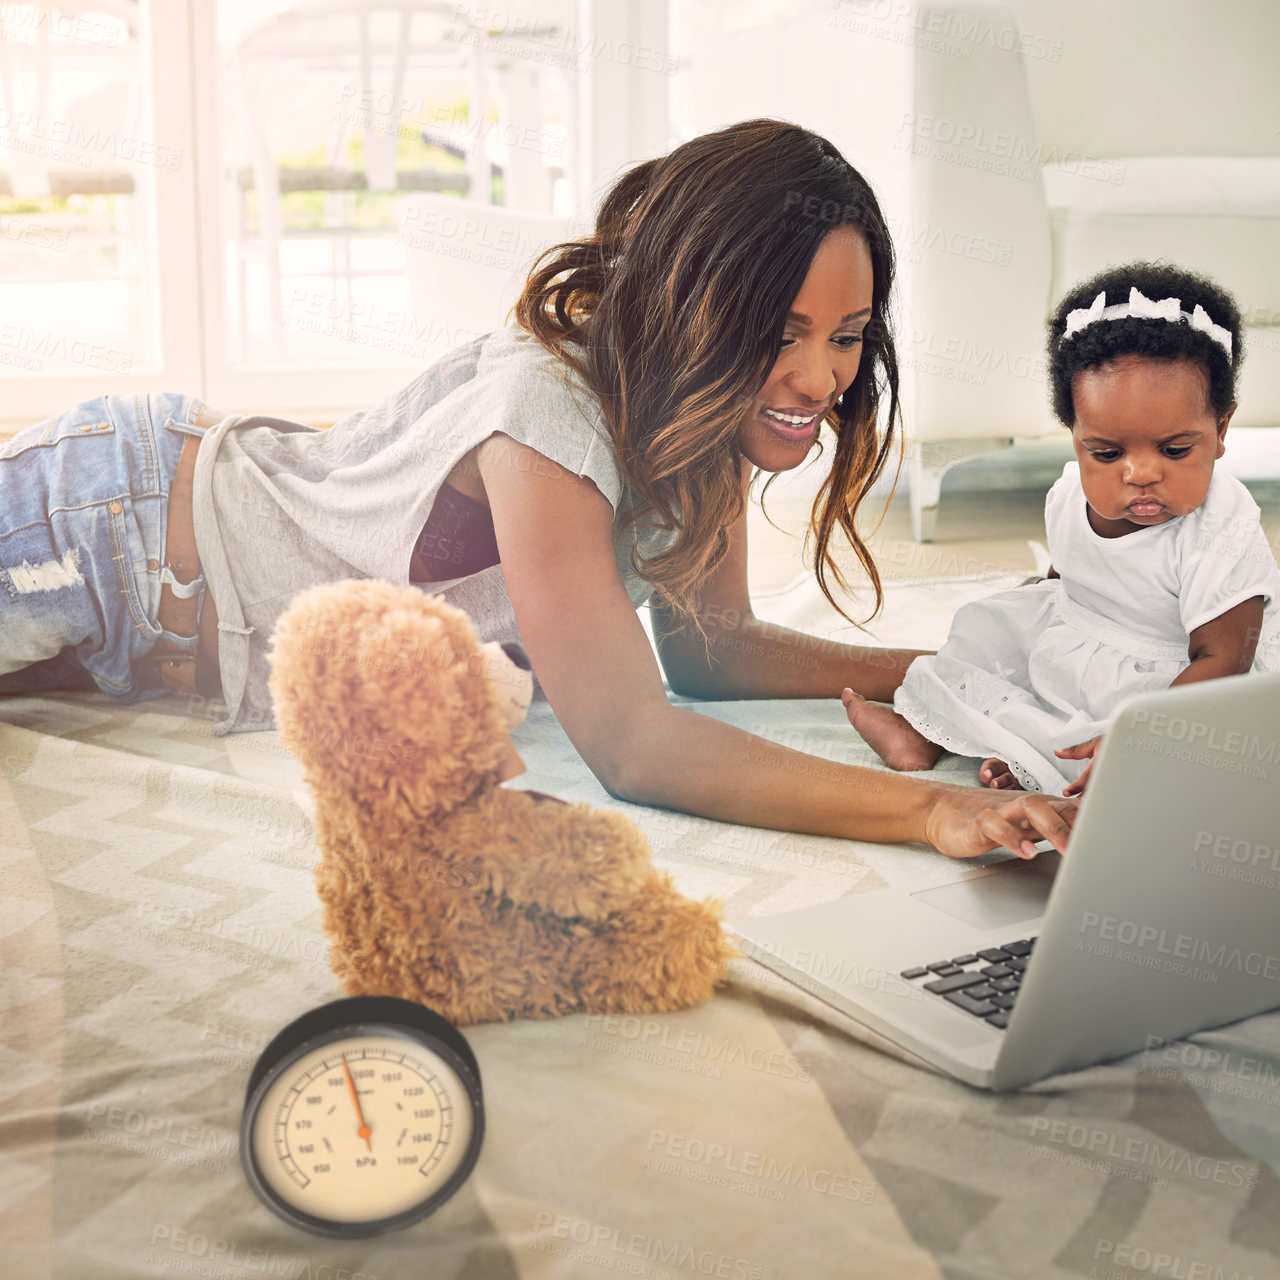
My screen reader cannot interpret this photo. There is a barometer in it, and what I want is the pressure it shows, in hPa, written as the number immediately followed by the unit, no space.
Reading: 995hPa
